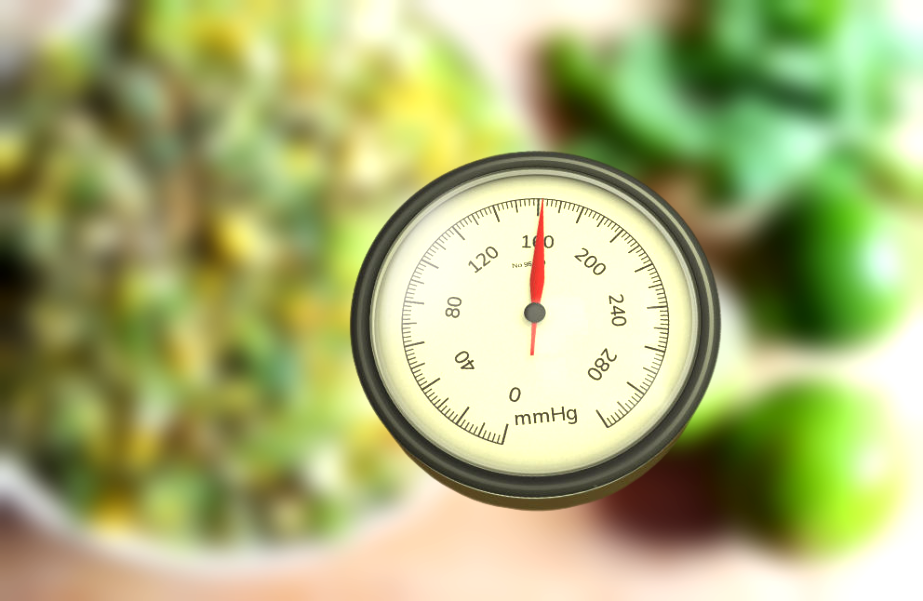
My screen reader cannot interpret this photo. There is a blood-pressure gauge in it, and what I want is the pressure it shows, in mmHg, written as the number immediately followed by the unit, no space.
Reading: 162mmHg
